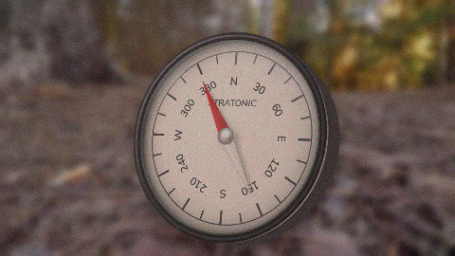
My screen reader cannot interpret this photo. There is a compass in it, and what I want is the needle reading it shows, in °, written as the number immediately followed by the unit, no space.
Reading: 330°
